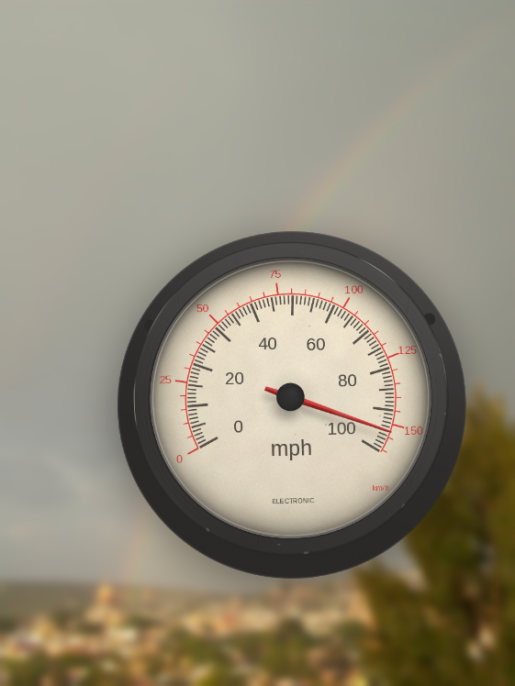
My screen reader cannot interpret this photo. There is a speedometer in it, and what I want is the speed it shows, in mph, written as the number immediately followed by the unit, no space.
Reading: 95mph
